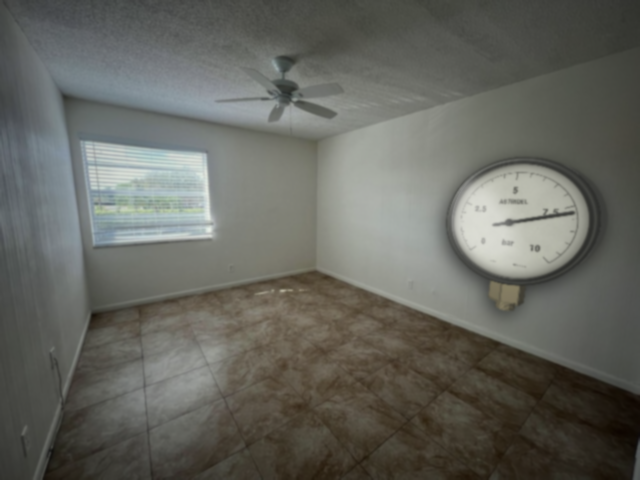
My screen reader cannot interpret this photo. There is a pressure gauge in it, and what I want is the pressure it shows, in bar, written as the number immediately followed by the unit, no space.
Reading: 7.75bar
